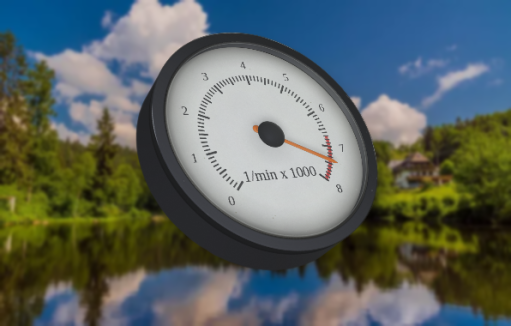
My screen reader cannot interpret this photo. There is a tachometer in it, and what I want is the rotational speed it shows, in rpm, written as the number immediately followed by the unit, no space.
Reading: 7500rpm
